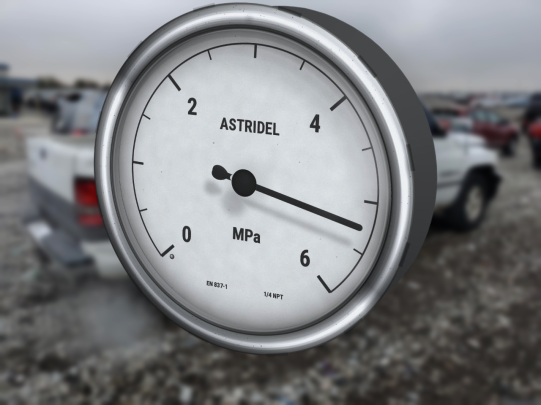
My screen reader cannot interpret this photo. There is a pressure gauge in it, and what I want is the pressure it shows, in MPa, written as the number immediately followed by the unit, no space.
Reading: 5.25MPa
